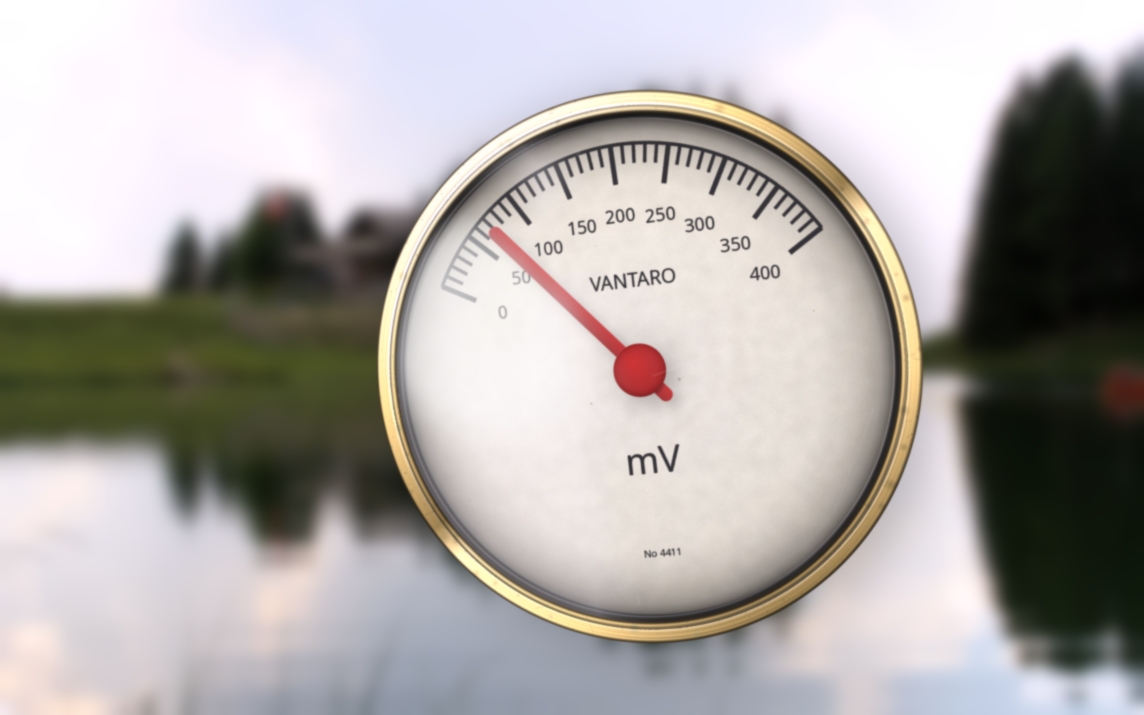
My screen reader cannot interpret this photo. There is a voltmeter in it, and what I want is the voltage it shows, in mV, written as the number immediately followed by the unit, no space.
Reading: 70mV
